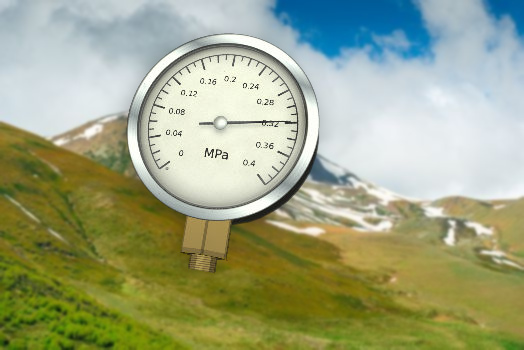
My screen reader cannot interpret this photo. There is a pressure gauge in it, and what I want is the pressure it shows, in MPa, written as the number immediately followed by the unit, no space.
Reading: 0.32MPa
